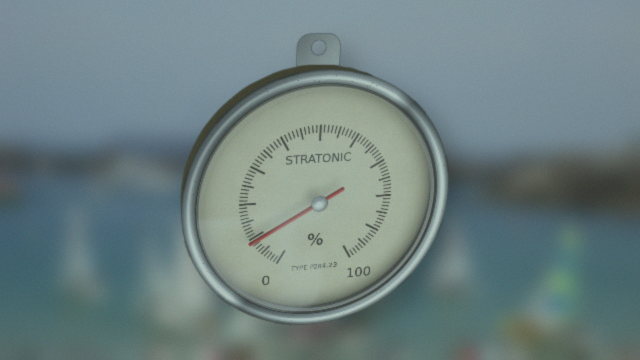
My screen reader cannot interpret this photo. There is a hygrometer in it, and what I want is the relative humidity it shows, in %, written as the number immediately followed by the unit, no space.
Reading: 10%
